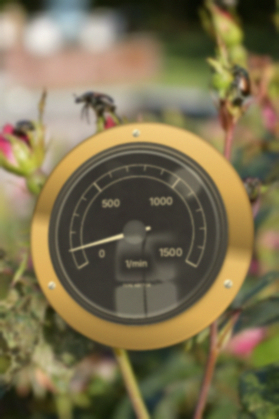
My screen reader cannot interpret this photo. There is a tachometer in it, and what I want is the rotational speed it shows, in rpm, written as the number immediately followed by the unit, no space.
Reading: 100rpm
